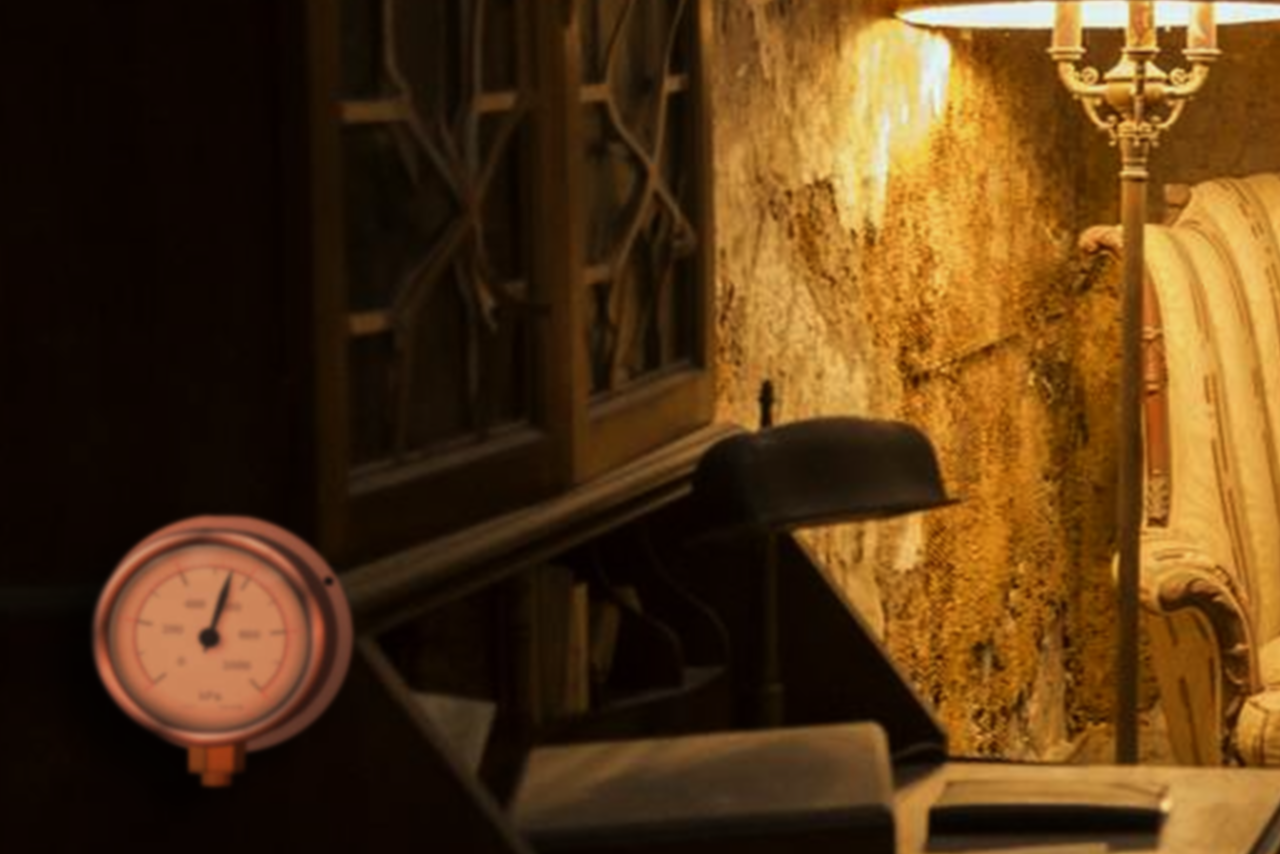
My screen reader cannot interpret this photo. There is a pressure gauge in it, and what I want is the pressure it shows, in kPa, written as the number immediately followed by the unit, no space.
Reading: 550kPa
